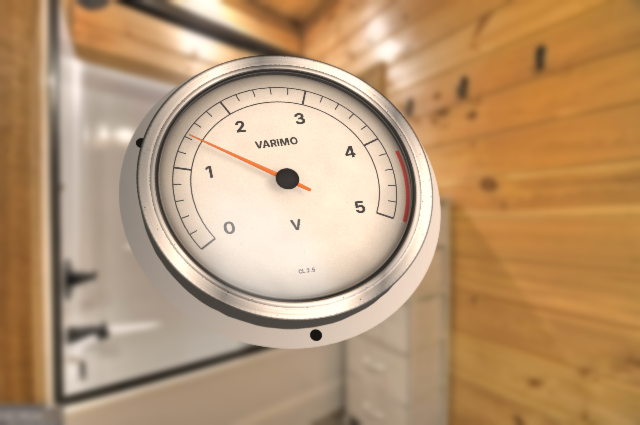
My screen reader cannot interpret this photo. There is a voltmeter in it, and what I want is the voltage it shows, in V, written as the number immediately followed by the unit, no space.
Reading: 1.4V
